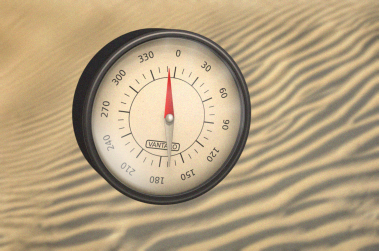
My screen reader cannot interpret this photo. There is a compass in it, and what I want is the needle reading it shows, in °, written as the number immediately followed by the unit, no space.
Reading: 350°
